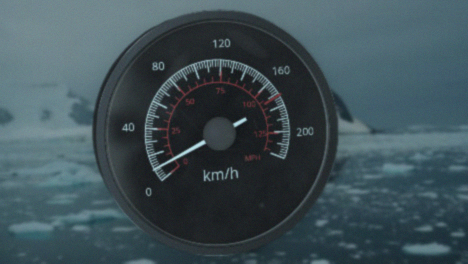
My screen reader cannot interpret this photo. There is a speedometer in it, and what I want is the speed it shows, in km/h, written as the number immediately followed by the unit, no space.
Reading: 10km/h
